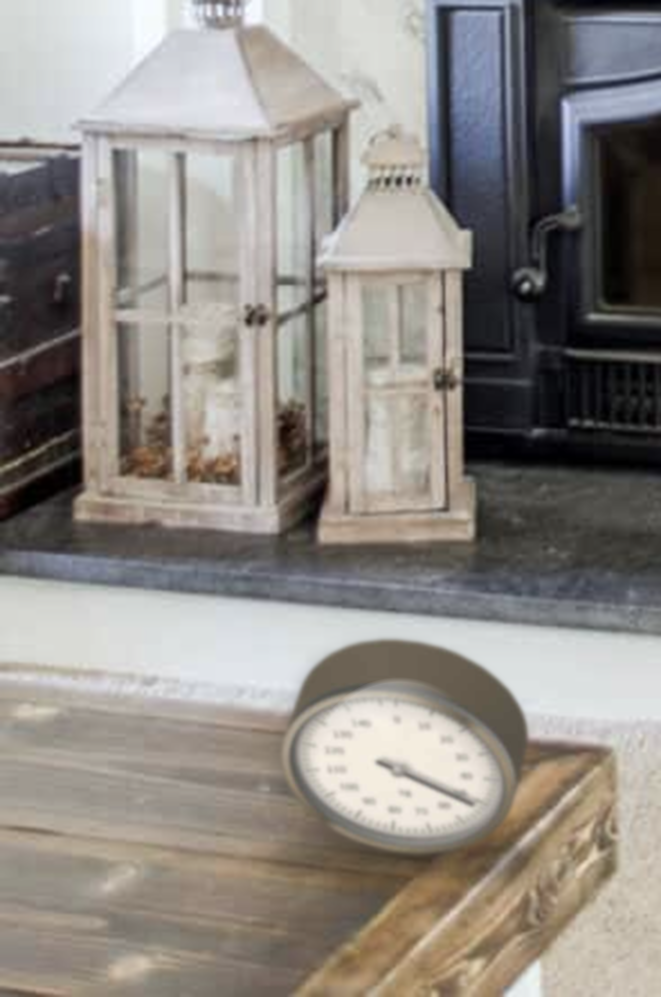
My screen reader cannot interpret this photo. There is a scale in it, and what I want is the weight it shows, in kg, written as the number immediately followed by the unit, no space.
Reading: 50kg
